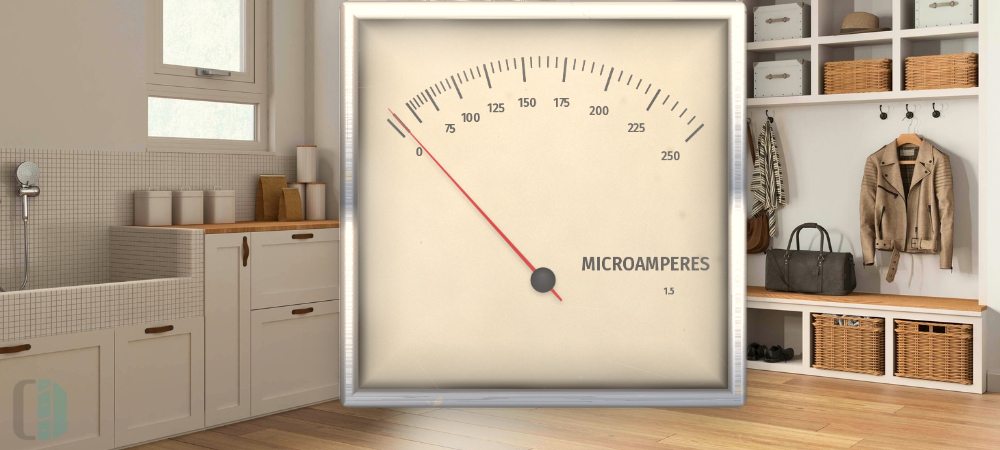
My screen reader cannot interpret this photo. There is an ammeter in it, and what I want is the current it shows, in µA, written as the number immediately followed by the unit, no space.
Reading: 25µA
